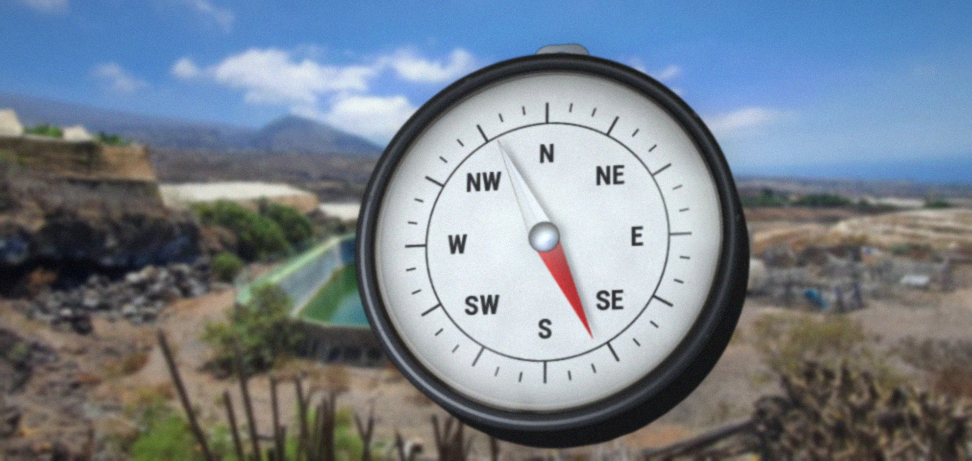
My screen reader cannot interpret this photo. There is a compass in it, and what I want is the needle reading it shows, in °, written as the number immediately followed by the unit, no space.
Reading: 155°
